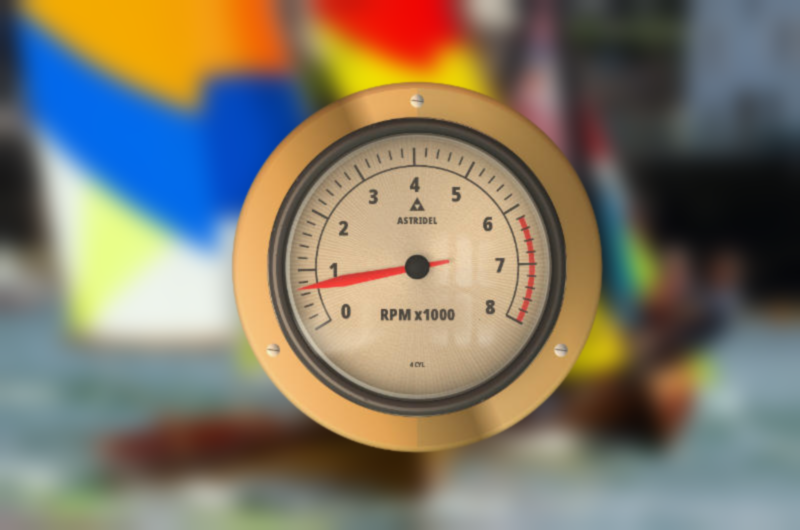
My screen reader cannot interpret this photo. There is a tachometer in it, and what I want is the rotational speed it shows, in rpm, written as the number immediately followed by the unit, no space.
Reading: 700rpm
